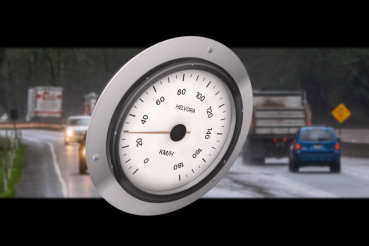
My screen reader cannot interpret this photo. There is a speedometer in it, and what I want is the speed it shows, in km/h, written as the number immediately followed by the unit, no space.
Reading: 30km/h
